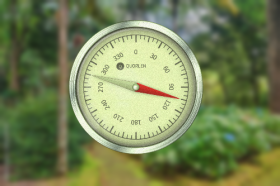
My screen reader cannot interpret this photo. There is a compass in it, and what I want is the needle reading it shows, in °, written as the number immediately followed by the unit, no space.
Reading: 105°
